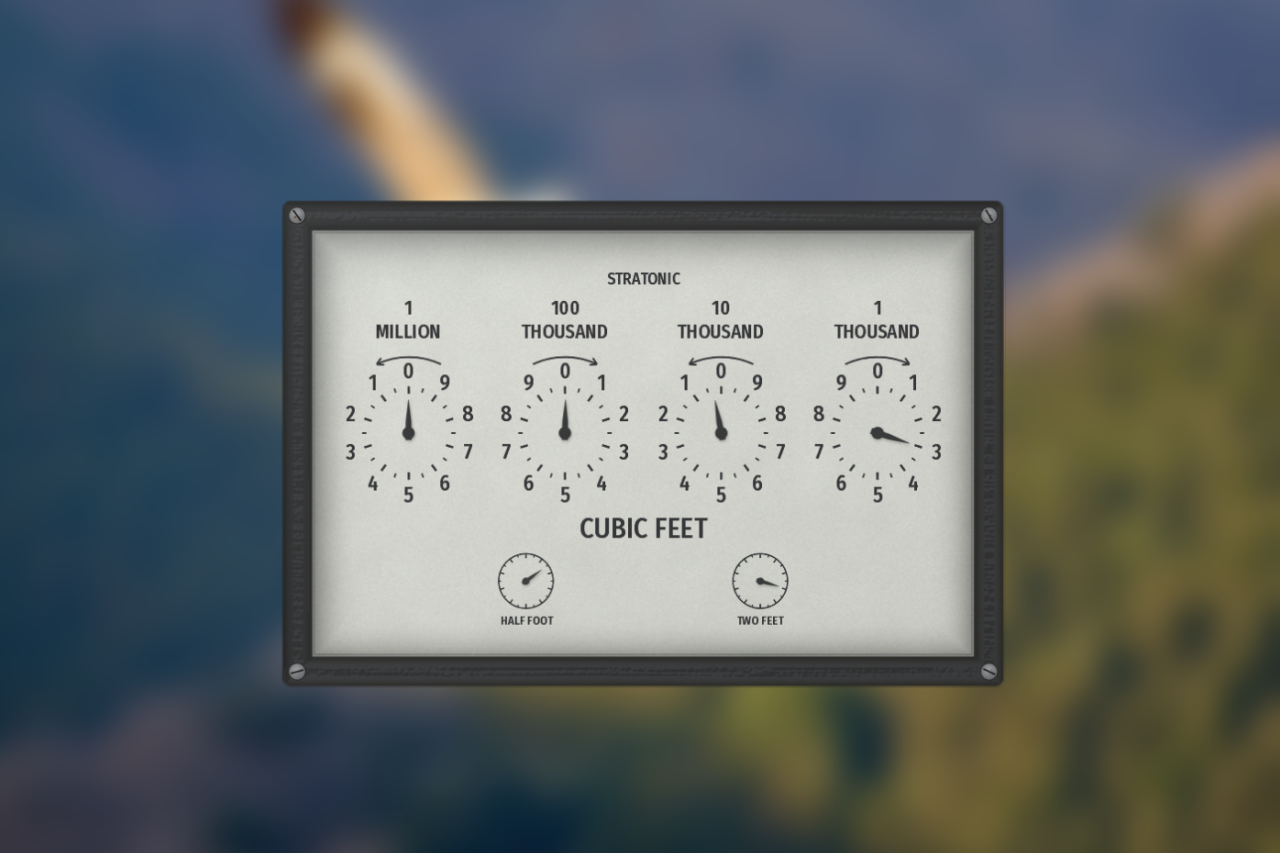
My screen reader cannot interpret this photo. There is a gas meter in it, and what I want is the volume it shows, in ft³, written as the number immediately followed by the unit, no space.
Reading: 300ft³
